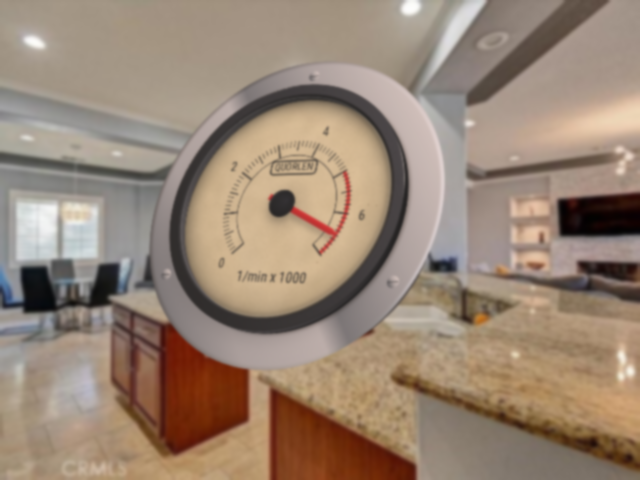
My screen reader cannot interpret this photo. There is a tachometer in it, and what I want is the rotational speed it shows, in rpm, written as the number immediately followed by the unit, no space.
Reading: 6500rpm
